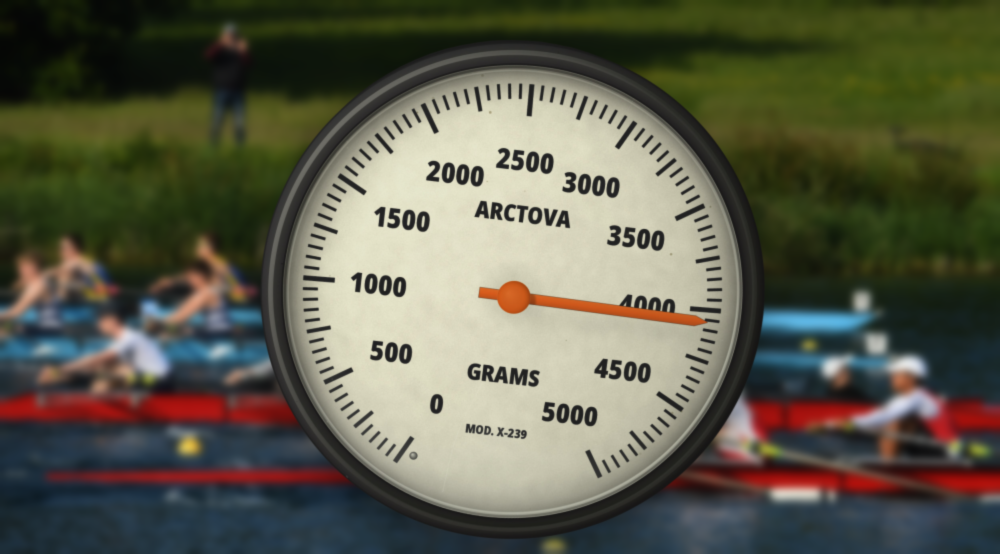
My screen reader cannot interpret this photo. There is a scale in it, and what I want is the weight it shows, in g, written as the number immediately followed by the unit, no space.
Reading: 4050g
